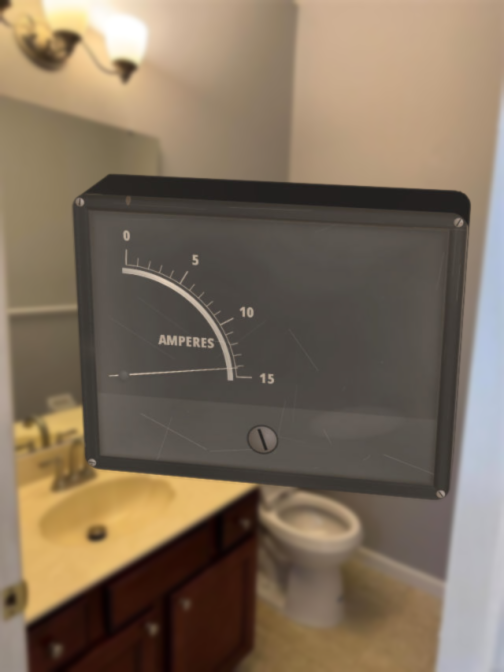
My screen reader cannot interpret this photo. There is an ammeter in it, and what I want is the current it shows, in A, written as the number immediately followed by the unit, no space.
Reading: 14A
